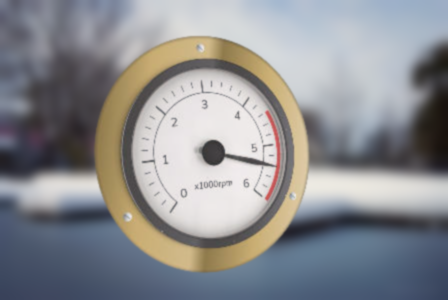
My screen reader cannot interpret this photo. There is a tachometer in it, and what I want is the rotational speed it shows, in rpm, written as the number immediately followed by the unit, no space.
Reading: 5400rpm
